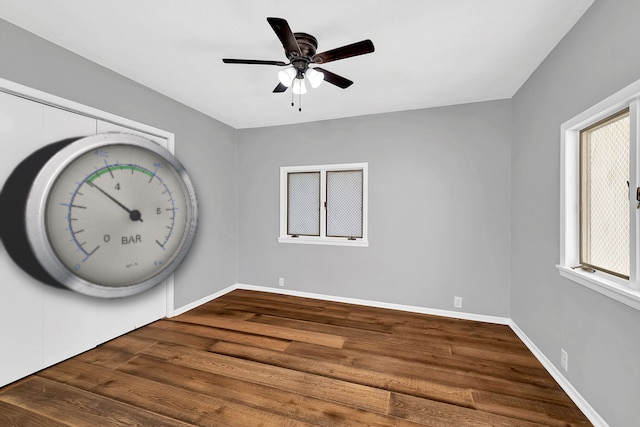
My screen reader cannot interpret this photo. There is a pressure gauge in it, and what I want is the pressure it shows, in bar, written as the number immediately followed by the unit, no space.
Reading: 3bar
